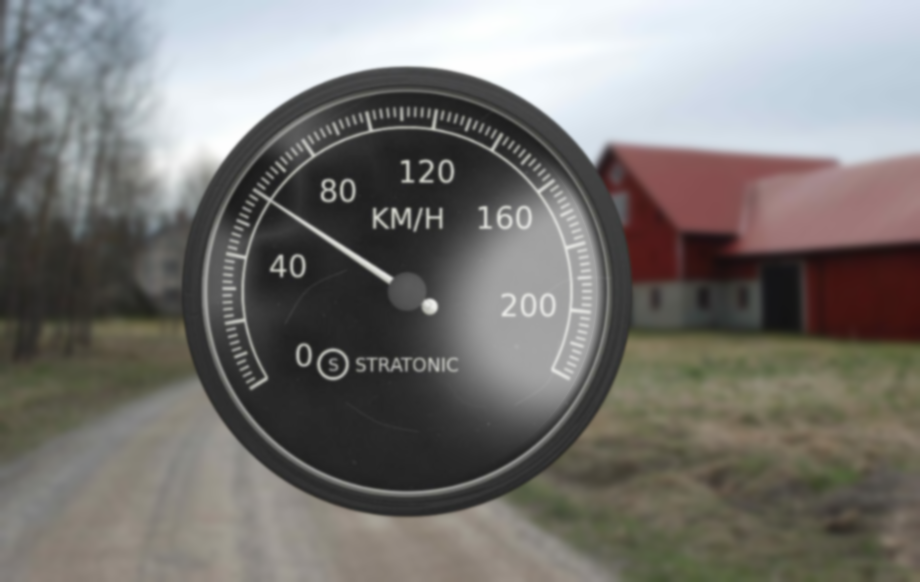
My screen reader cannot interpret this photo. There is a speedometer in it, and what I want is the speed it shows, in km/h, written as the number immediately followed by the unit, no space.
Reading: 60km/h
